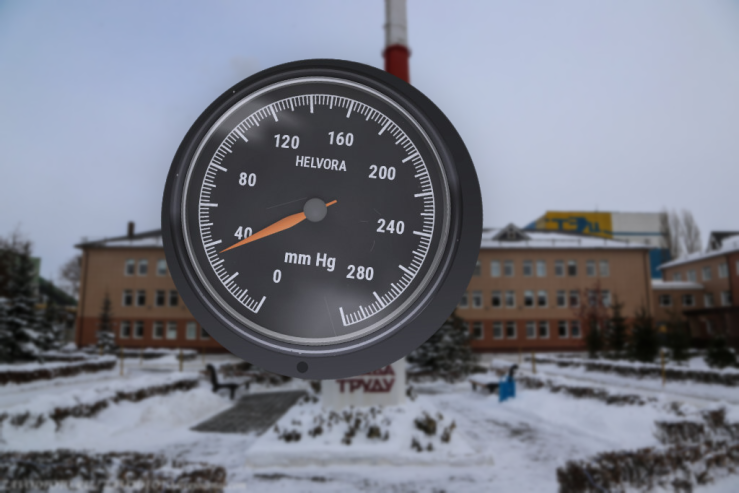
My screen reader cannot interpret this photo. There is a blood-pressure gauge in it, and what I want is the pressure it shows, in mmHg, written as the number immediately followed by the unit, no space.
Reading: 34mmHg
